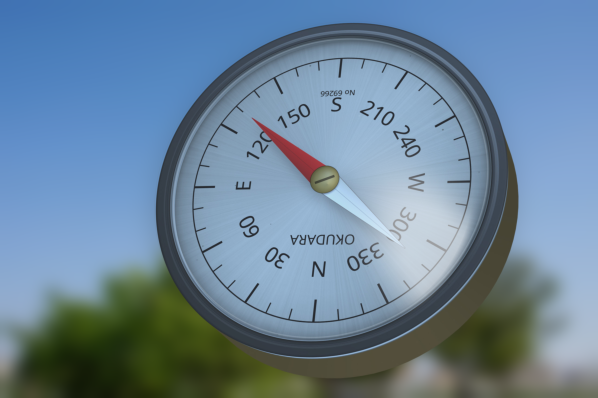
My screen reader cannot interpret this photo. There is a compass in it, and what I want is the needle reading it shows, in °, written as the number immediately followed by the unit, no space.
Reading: 130°
